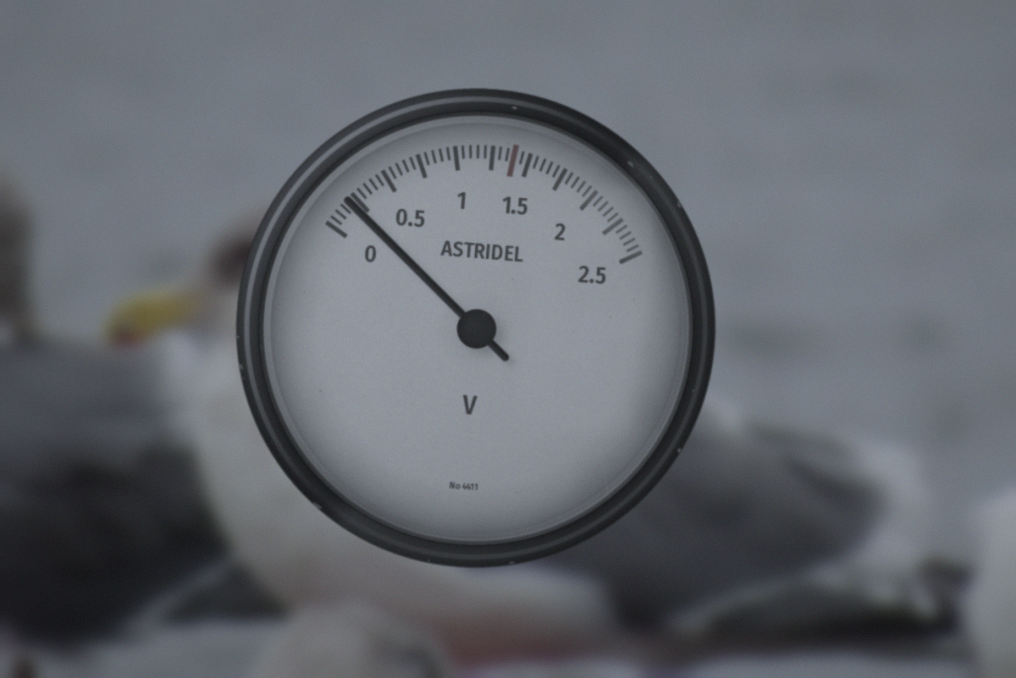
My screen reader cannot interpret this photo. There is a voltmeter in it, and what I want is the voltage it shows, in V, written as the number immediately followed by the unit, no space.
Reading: 0.2V
